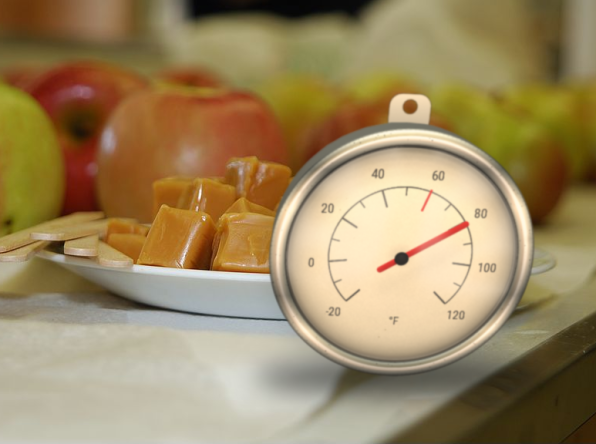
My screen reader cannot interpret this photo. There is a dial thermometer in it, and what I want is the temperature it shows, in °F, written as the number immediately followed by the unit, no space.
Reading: 80°F
